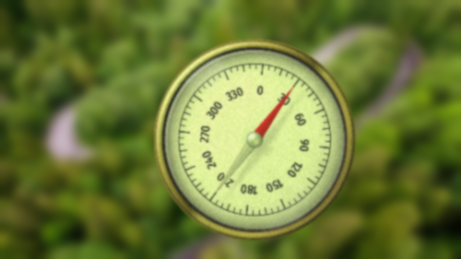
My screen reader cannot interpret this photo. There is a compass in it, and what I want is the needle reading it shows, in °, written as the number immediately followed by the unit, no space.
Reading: 30°
